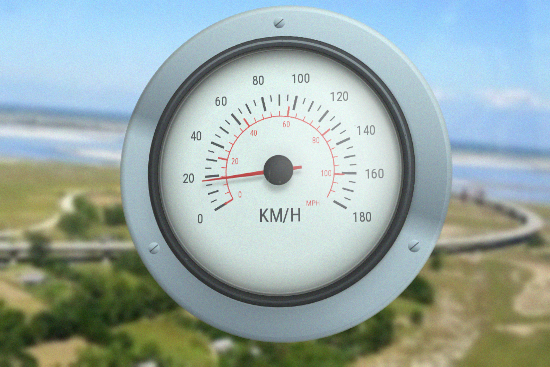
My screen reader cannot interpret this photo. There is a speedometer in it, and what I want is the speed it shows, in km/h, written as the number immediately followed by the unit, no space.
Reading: 17.5km/h
